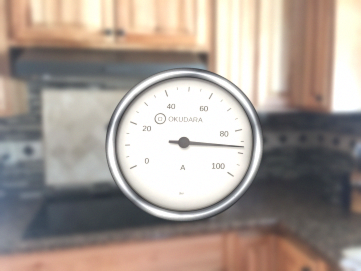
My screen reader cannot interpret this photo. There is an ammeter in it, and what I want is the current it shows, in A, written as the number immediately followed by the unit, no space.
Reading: 87.5A
